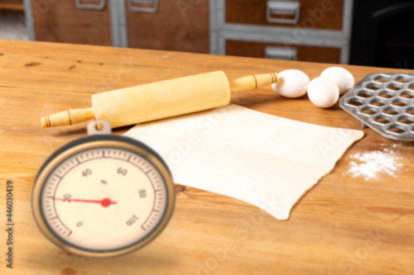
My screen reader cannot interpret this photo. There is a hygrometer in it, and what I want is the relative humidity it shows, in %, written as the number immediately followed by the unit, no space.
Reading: 20%
